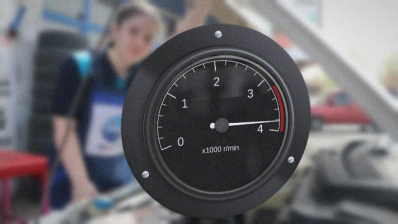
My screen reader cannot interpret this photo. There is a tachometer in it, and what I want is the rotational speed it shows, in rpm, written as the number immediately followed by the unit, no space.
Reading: 3800rpm
